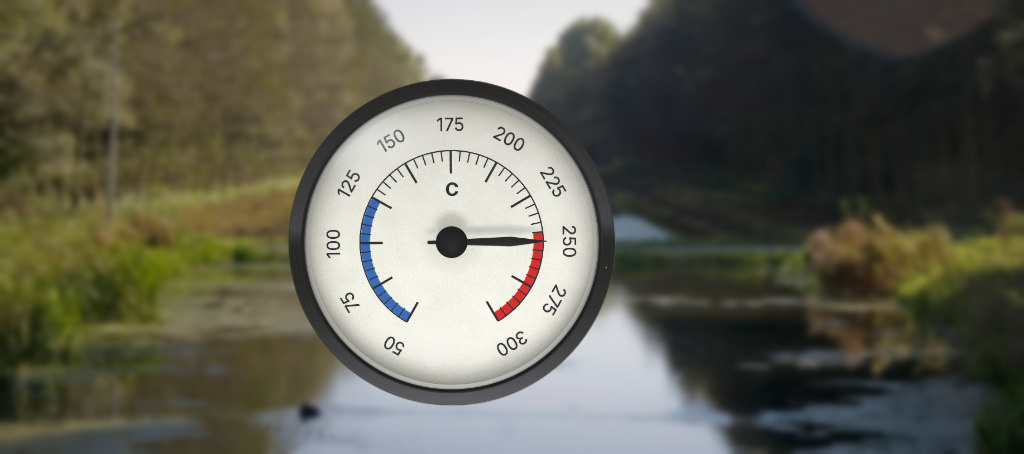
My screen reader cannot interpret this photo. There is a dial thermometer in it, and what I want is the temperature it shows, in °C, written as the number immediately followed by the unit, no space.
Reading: 250°C
